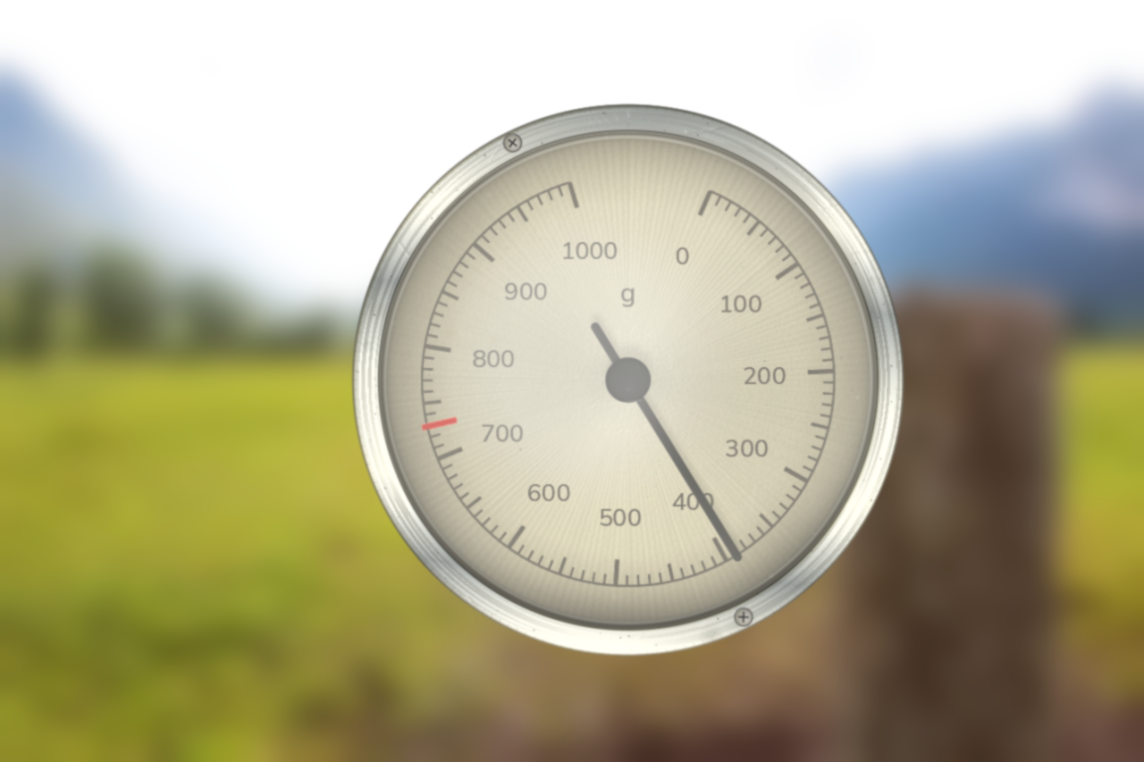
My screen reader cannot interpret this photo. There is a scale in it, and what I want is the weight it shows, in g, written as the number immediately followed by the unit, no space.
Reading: 390g
